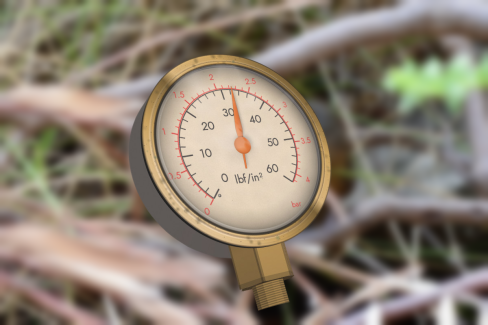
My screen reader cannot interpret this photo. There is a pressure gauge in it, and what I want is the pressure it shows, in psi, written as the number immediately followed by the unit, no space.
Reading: 32psi
